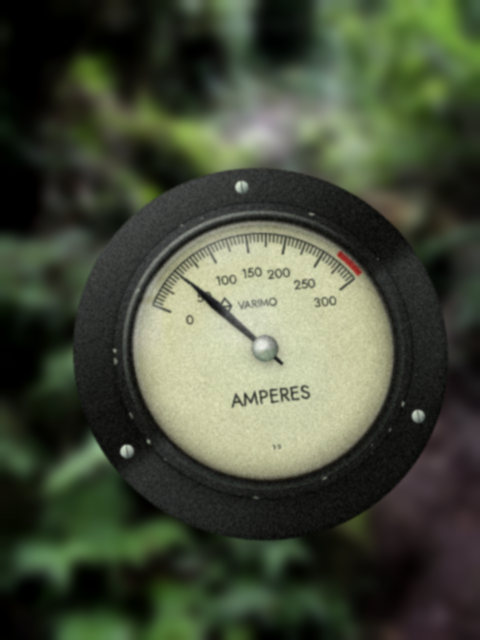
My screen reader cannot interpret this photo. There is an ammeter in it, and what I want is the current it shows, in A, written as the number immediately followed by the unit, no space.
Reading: 50A
